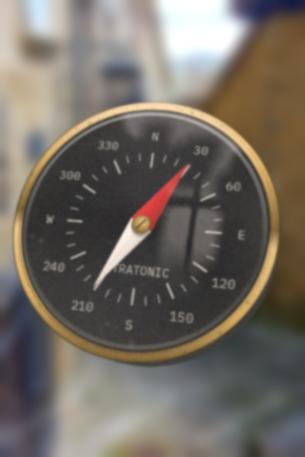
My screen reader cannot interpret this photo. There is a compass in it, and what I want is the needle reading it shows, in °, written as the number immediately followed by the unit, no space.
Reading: 30°
